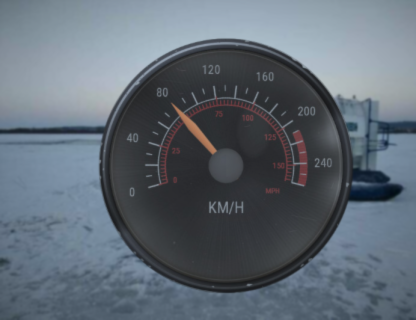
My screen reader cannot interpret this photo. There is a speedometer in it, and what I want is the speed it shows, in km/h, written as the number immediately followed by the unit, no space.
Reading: 80km/h
